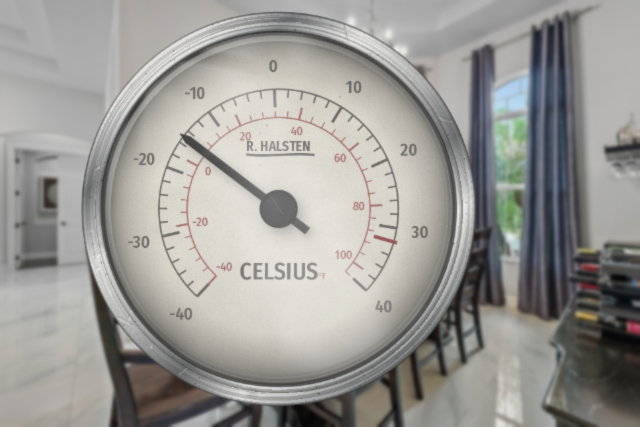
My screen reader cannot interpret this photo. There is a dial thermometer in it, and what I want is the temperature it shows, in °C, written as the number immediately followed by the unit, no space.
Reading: -15°C
